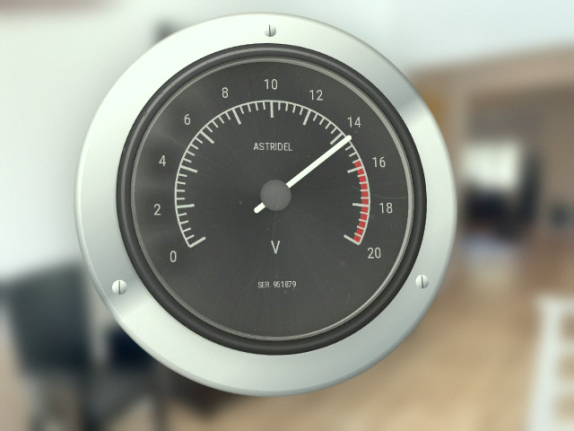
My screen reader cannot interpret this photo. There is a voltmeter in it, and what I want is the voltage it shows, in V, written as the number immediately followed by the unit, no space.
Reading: 14.4V
